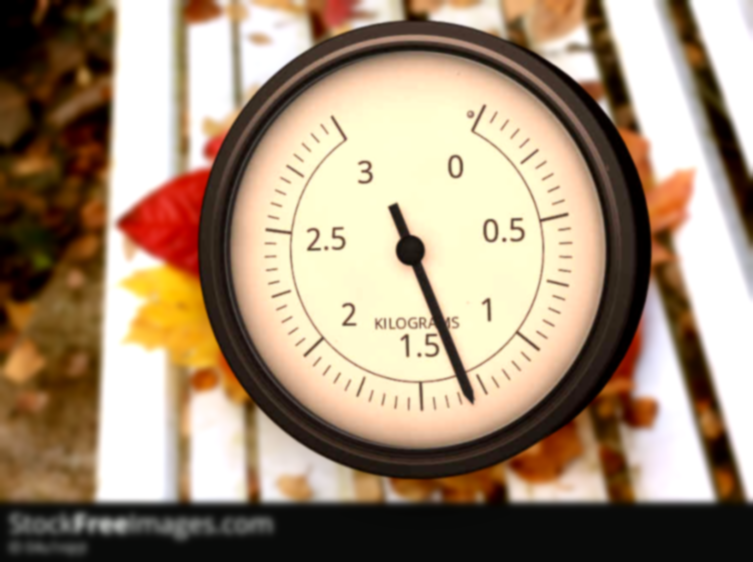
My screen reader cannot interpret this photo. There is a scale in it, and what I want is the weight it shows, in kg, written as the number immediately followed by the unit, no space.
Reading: 1.3kg
